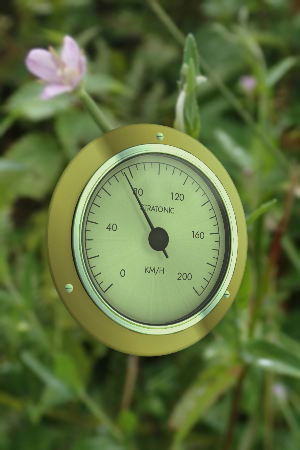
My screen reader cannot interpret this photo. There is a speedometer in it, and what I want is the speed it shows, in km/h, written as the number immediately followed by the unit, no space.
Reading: 75km/h
